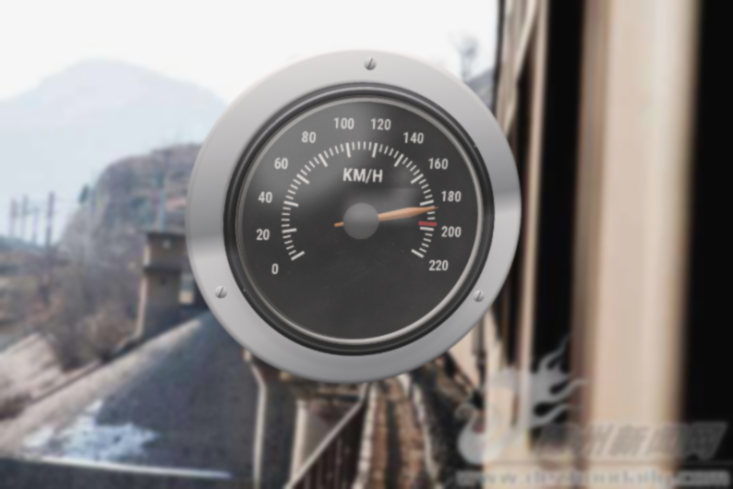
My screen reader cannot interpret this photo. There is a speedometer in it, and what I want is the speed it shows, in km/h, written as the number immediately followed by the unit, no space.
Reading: 184km/h
